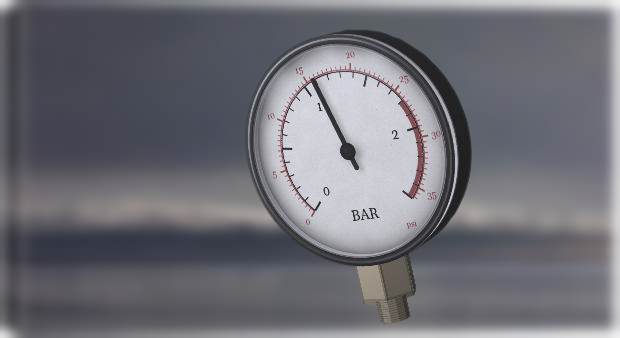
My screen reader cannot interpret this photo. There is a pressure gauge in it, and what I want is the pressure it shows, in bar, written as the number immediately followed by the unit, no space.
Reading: 1.1bar
